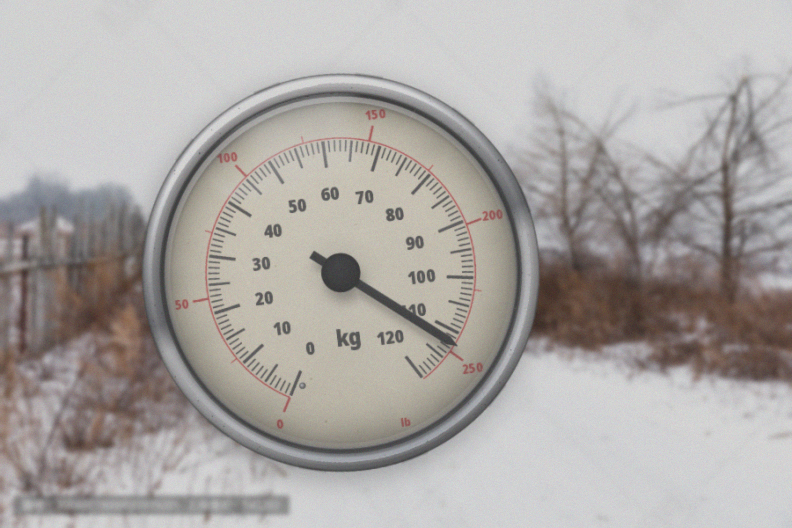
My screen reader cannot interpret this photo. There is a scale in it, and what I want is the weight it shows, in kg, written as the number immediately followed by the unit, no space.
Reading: 112kg
